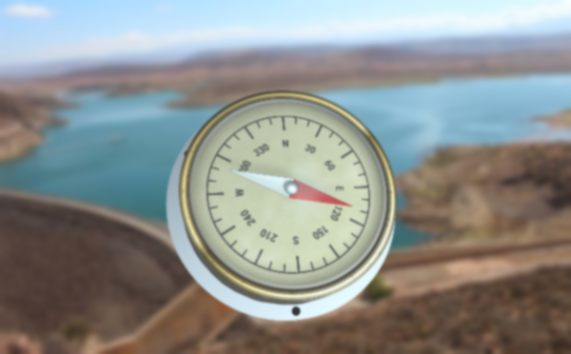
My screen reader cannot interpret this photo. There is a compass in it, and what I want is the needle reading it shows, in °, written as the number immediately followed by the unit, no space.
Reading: 110°
